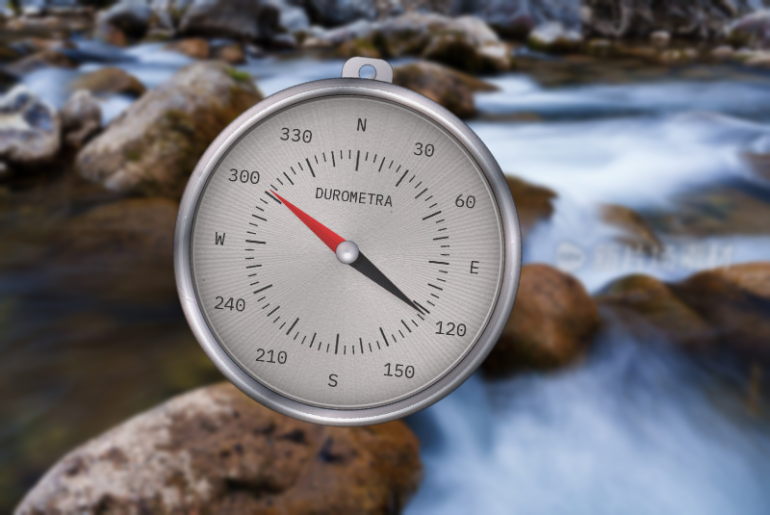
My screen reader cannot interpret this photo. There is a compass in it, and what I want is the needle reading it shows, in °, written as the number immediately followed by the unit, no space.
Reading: 302.5°
